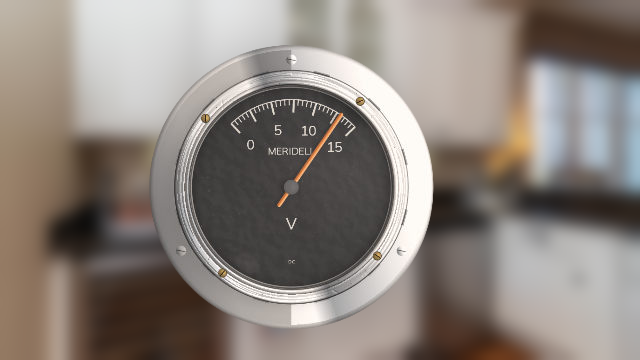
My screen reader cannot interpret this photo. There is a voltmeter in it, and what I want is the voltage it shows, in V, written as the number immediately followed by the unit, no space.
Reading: 13V
